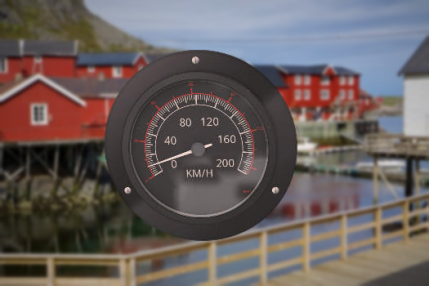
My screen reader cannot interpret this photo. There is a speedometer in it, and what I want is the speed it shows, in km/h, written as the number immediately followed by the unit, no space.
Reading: 10km/h
